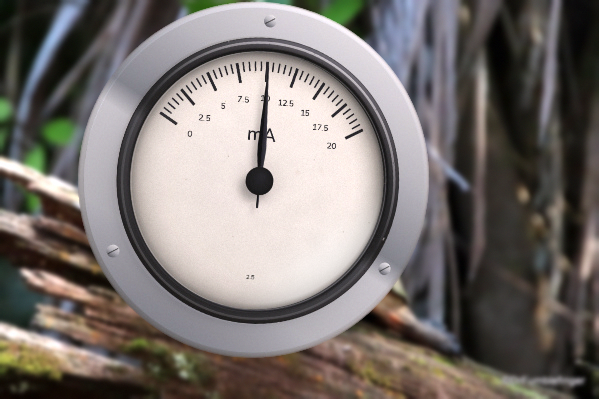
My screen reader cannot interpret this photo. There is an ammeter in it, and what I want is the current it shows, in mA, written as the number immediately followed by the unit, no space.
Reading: 10mA
